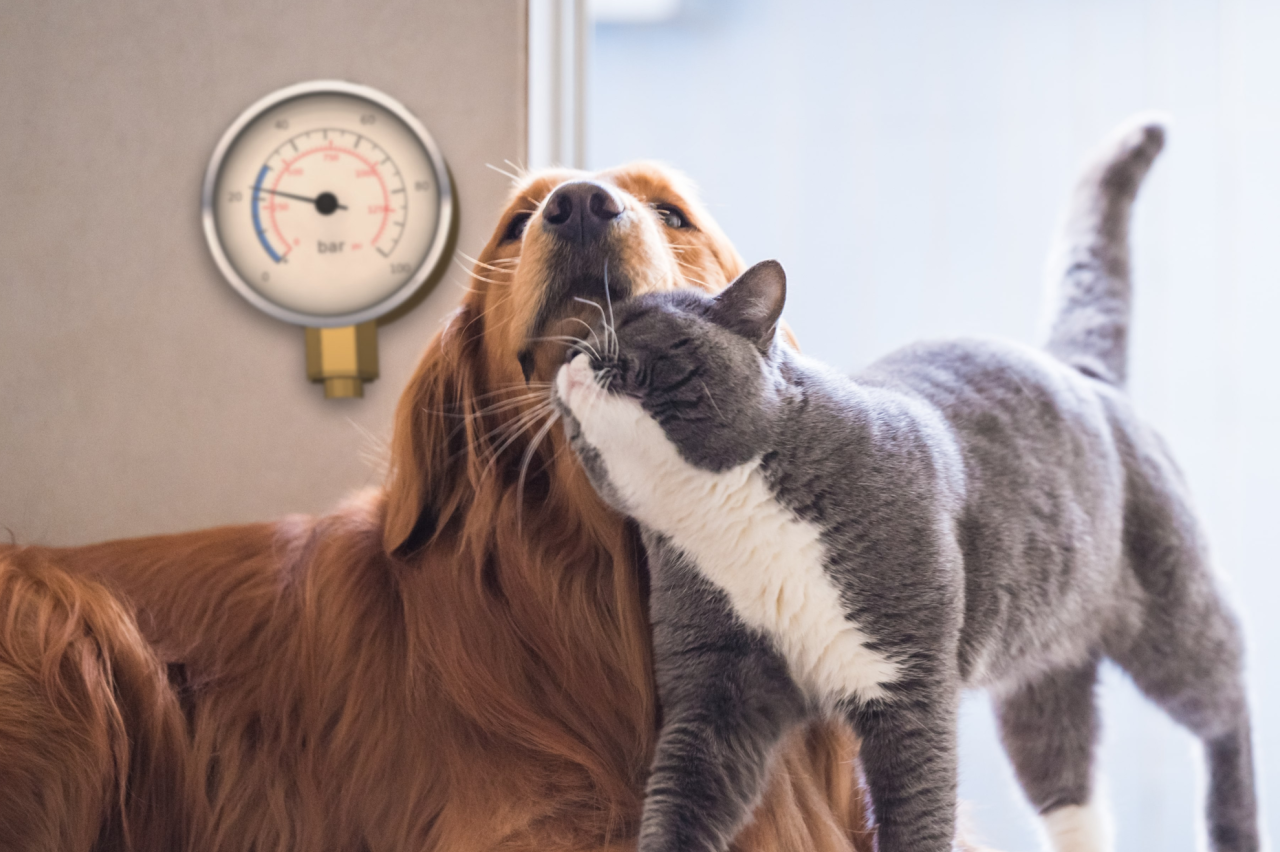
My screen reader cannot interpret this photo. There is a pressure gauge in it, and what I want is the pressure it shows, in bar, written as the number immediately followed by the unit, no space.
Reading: 22.5bar
